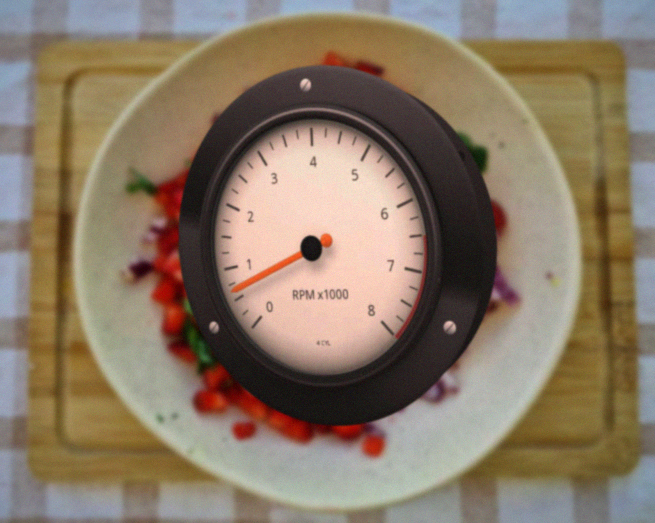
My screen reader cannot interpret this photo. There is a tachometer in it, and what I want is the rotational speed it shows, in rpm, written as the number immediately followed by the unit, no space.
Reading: 625rpm
